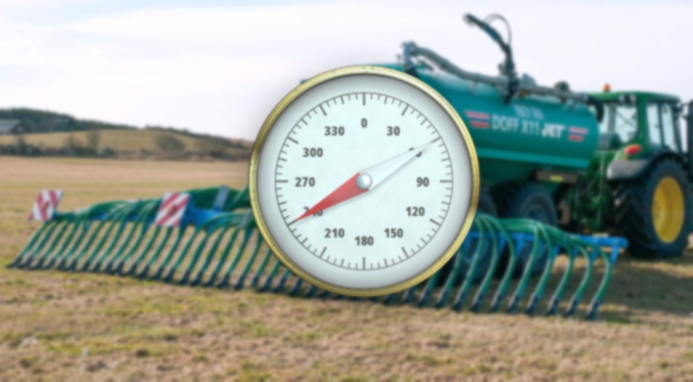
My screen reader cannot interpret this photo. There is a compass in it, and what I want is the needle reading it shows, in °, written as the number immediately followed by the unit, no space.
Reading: 240°
